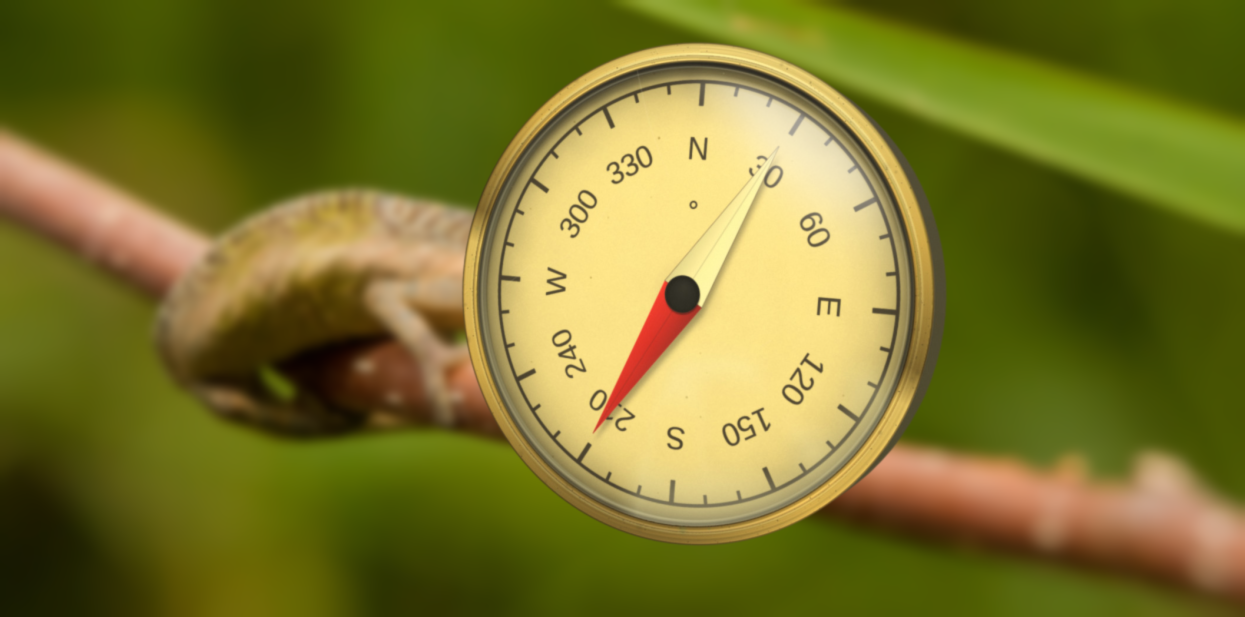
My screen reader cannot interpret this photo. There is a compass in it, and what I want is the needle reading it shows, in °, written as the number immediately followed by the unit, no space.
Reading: 210°
